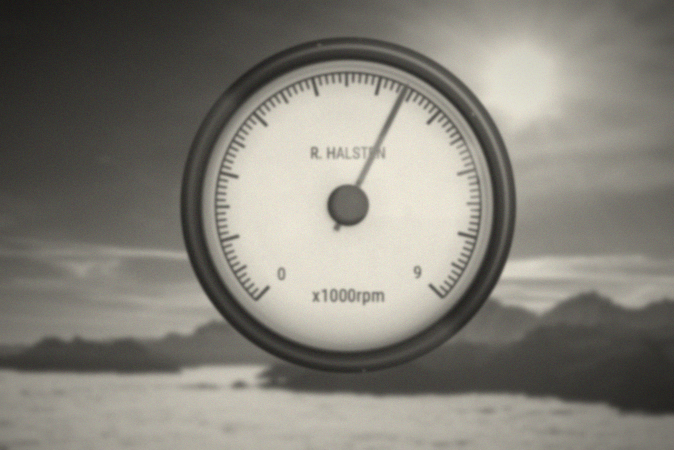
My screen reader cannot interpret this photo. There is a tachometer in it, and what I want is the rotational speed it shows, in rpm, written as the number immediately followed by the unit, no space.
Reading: 5400rpm
